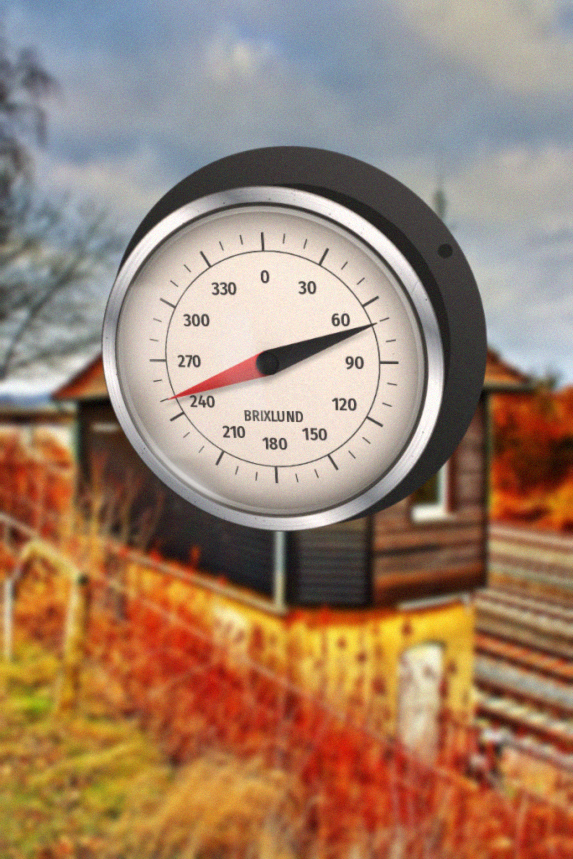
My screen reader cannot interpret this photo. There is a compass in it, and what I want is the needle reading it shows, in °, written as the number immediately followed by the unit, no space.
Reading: 250°
